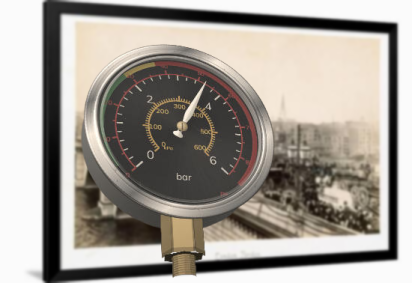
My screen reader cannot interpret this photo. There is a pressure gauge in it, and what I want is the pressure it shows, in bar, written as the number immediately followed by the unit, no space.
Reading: 3.6bar
